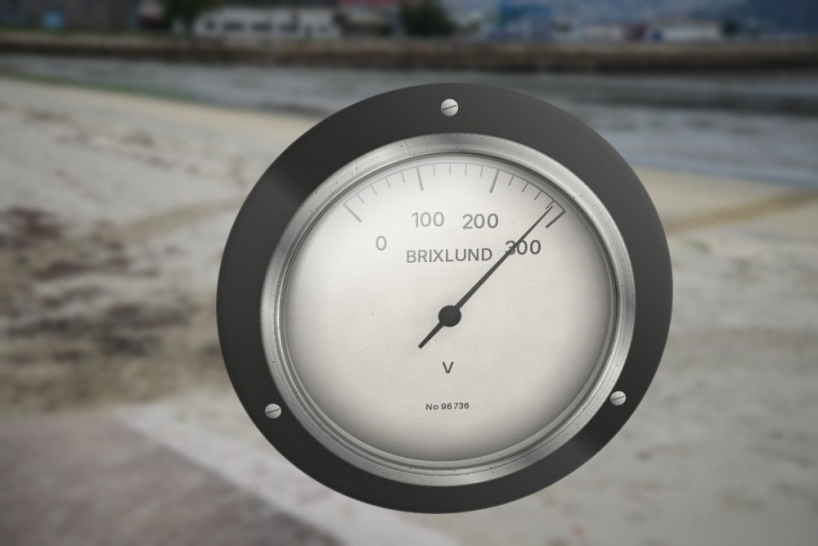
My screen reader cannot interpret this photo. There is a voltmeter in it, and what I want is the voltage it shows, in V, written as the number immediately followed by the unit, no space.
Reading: 280V
